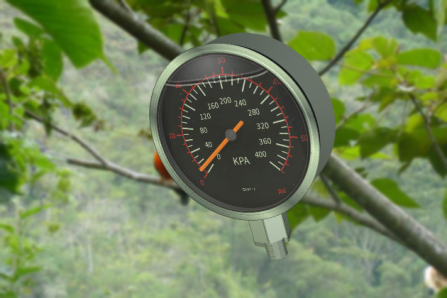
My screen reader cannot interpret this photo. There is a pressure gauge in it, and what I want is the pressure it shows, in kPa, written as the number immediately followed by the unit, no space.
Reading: 10kPa
